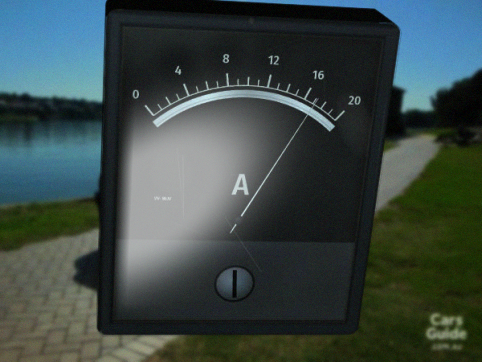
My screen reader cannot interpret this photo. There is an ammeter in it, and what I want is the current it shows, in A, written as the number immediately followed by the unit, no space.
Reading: 17A
